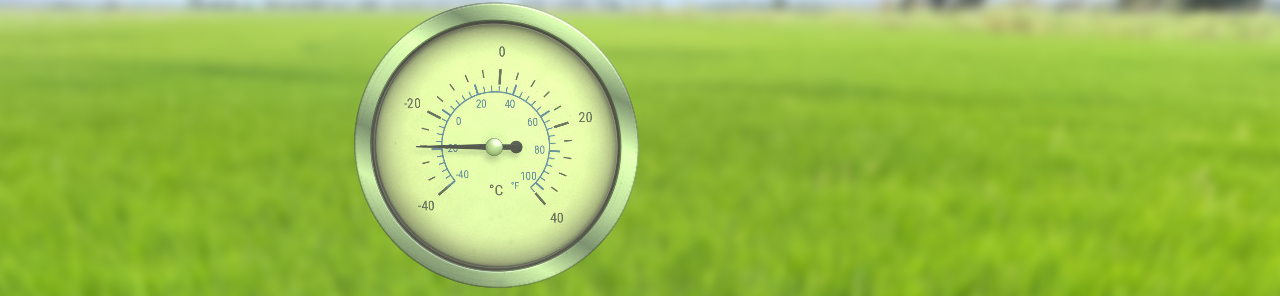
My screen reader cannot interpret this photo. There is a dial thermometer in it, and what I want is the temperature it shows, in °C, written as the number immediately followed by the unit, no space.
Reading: -28°C
